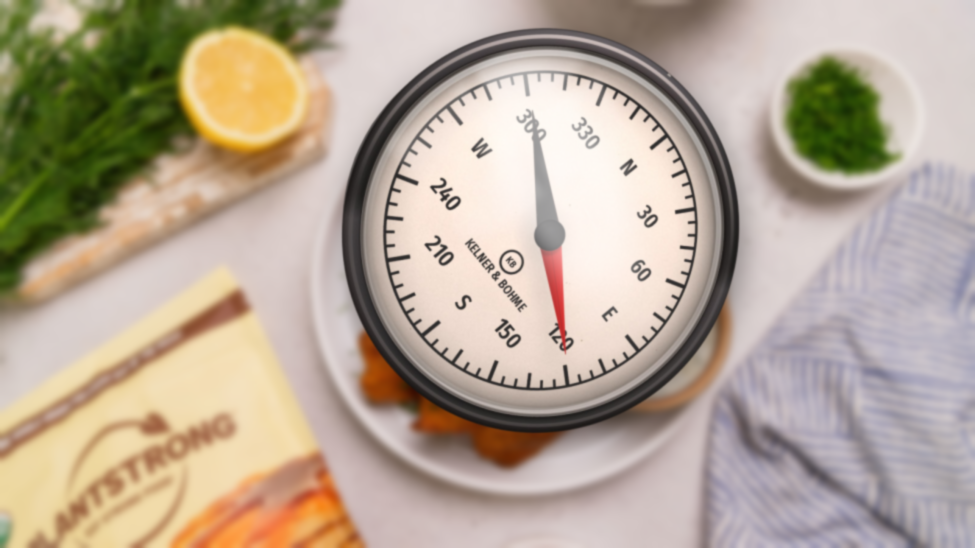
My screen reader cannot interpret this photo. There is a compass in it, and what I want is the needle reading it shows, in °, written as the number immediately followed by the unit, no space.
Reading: 120°
